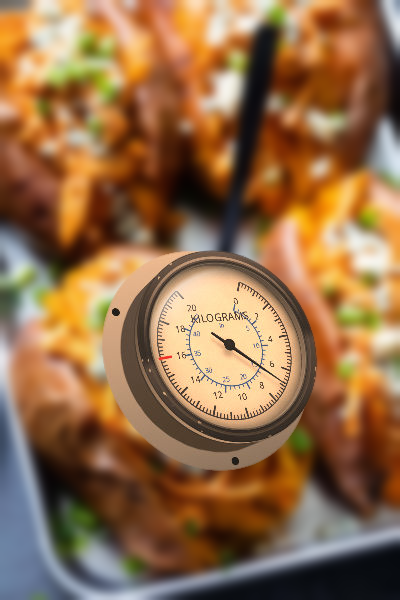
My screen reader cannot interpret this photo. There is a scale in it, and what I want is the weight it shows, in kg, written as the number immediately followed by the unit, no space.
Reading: 7kg
